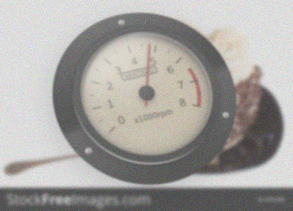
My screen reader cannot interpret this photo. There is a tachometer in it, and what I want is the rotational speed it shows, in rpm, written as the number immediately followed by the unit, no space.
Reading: 4750rpm
